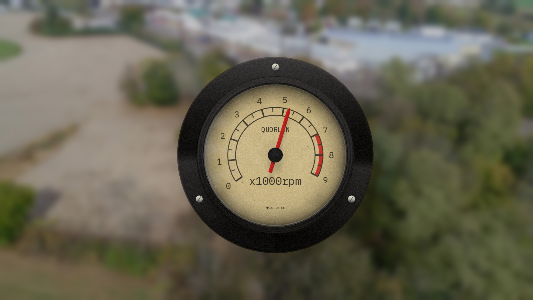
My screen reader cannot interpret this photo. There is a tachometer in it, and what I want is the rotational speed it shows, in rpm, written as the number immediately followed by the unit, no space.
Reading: 5250rpm
